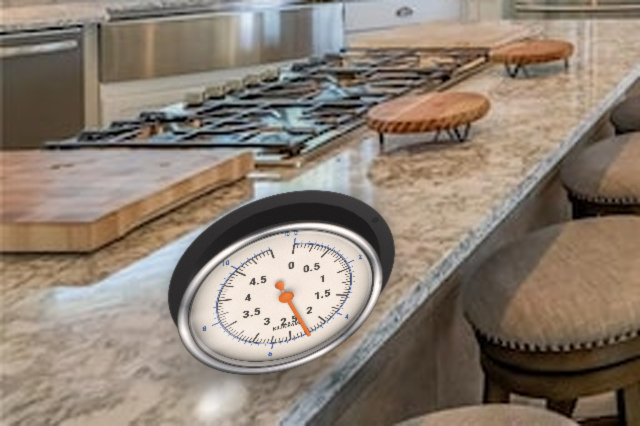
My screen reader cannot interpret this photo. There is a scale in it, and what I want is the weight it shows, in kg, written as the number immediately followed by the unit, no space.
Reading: 2.25kg
